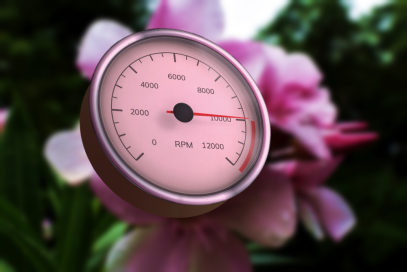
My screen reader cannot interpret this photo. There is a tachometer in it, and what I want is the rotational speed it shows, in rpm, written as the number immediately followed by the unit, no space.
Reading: 10000rpm
